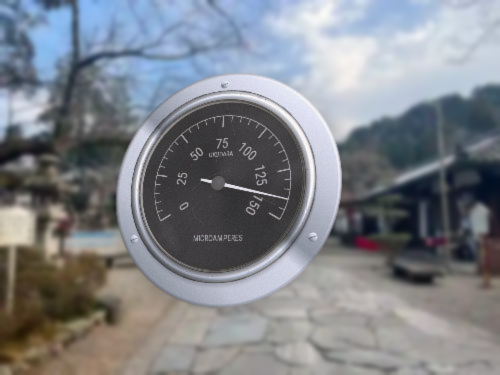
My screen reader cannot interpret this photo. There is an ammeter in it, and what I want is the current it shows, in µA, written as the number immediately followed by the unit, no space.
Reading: 140µA
